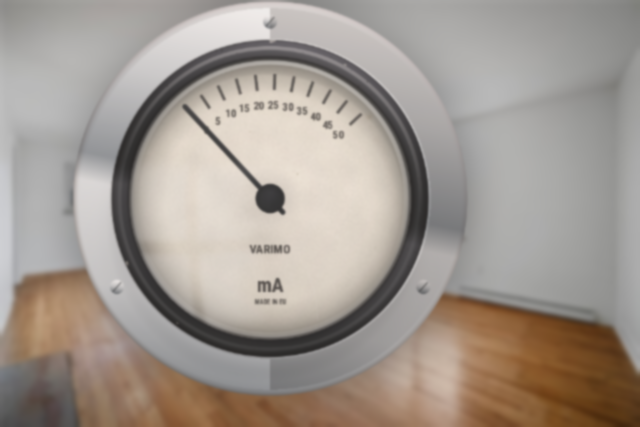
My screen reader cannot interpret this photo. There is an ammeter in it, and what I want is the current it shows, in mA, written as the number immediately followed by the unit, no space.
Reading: 0mA
